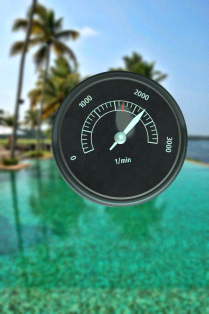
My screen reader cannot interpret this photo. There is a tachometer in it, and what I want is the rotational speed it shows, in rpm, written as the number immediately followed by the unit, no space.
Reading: 2200rpm
